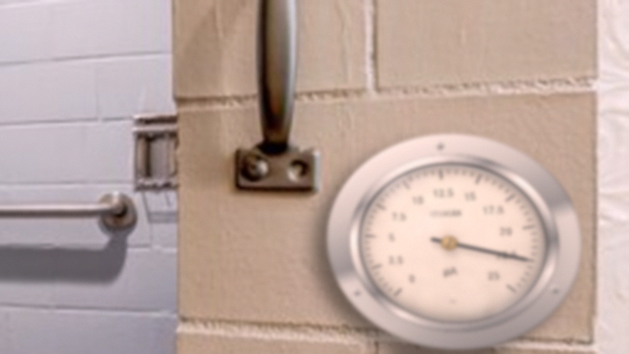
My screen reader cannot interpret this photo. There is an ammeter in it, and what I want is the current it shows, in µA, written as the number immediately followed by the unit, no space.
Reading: 22.5µA
